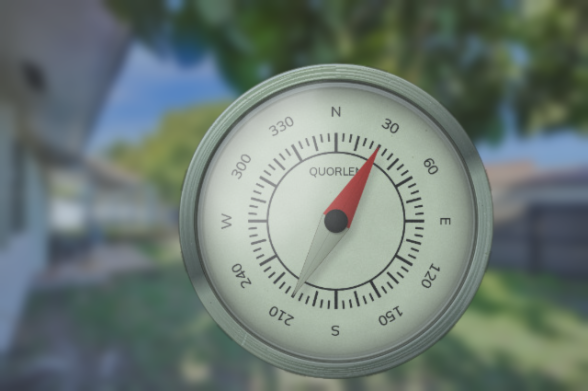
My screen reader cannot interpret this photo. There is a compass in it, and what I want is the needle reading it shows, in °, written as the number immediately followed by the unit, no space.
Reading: 30°
